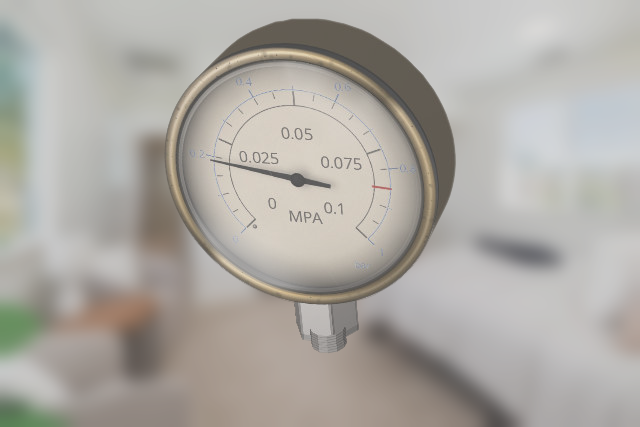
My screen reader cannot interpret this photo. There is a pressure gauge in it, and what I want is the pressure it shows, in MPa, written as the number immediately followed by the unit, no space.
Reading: 0.02MPa
